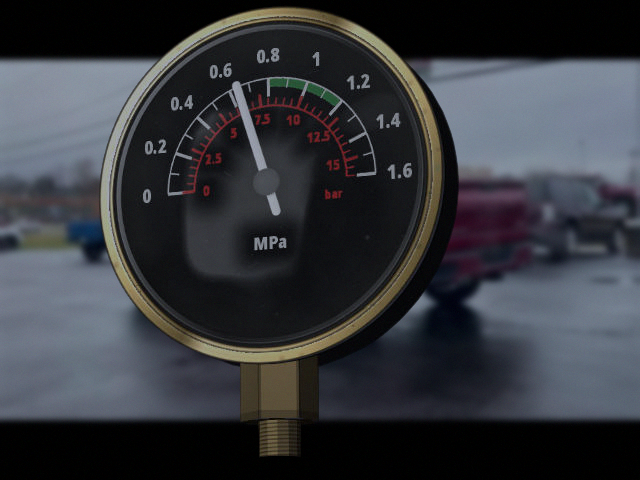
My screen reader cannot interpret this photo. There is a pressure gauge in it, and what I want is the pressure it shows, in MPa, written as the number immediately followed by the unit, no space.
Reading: 0.65MPa
